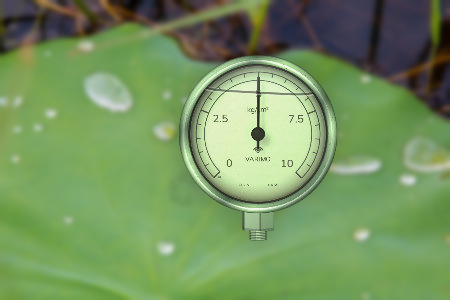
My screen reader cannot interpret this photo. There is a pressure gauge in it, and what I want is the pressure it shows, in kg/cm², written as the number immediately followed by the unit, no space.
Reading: 5kg/cm²
